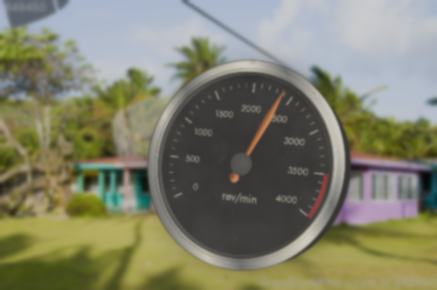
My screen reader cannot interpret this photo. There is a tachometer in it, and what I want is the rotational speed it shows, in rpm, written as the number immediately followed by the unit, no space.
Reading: 2400rpm
